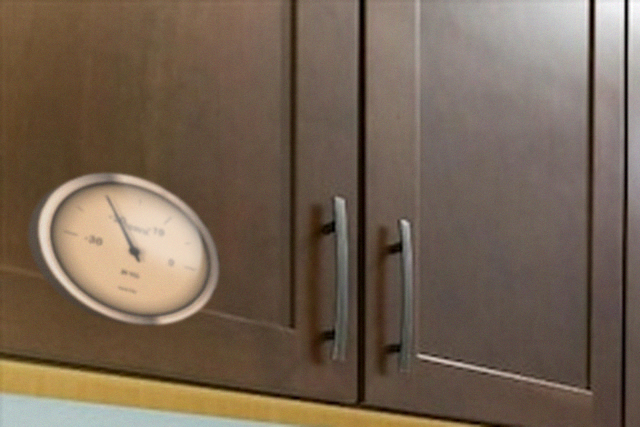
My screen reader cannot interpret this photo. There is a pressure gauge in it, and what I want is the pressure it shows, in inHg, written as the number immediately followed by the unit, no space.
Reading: -20inHg
